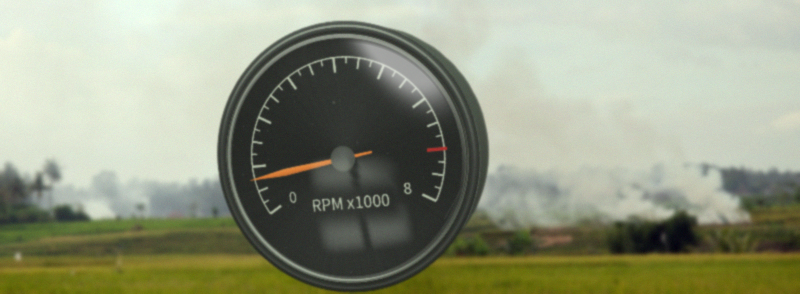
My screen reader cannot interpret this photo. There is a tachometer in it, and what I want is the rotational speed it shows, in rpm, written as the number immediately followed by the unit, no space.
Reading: 750rpm
